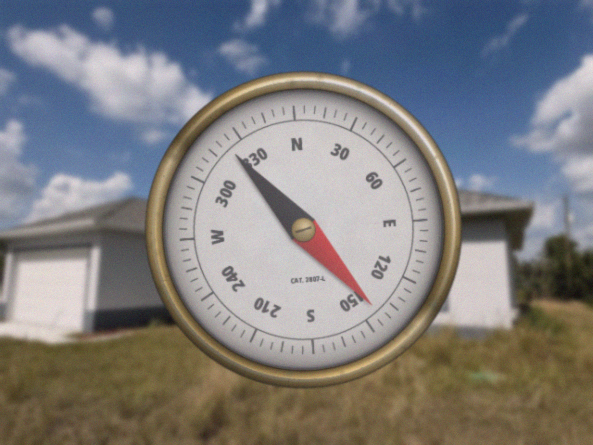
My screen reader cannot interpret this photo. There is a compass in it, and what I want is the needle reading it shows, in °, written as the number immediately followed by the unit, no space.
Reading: 142.5°
